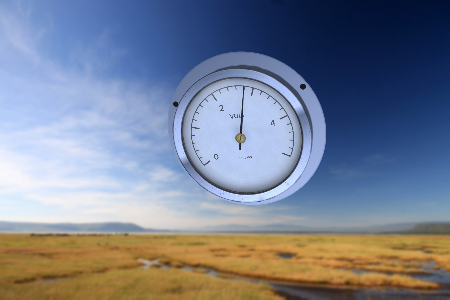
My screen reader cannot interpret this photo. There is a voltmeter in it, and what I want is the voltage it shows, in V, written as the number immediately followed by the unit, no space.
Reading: 2.8V
